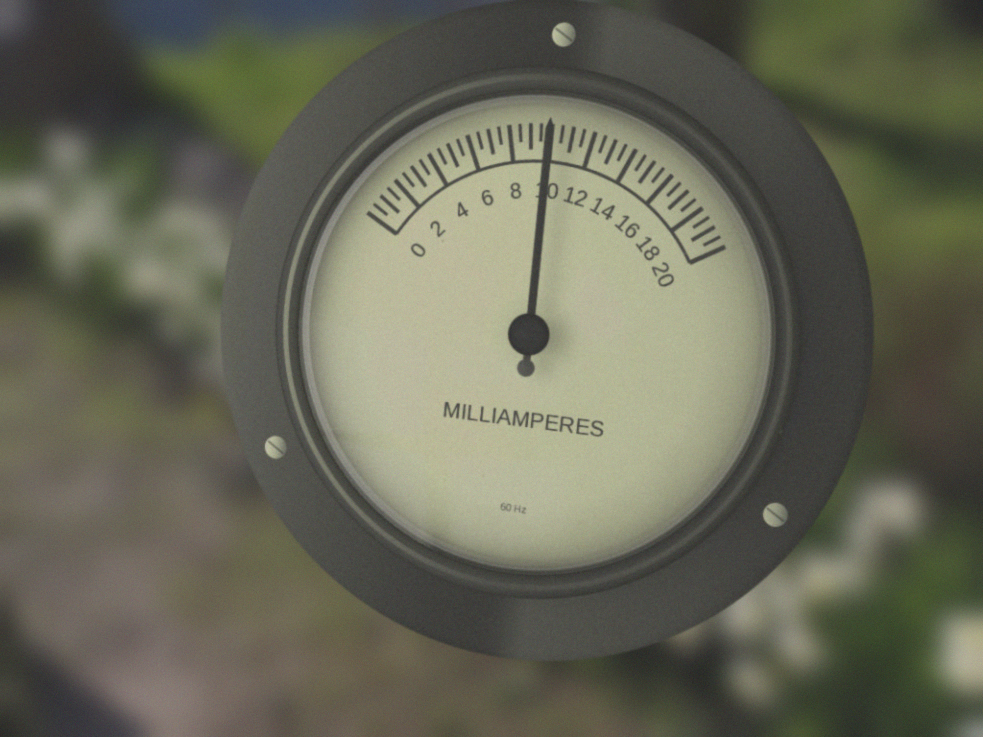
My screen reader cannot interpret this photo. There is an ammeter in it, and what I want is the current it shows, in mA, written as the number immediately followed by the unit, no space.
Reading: 10mA
